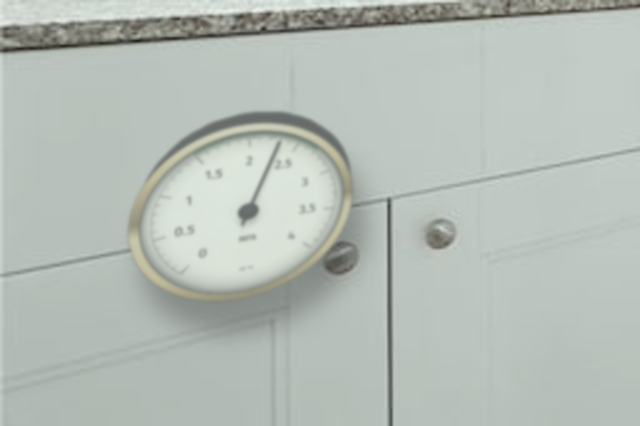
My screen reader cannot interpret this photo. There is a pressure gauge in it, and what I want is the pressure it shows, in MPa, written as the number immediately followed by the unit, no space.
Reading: 2.3MPa
